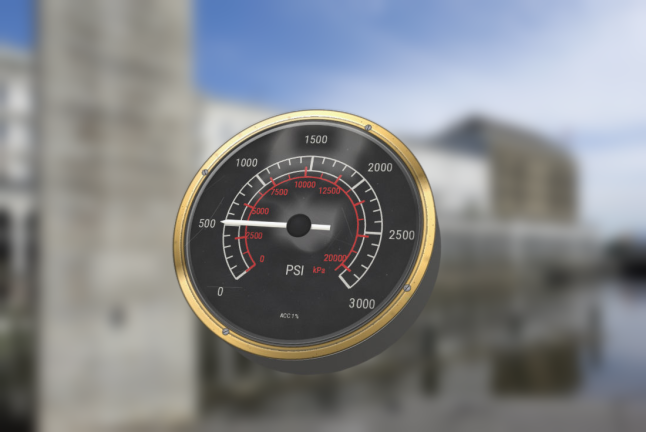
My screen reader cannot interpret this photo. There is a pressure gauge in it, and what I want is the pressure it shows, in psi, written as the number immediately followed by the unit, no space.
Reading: 500psi
